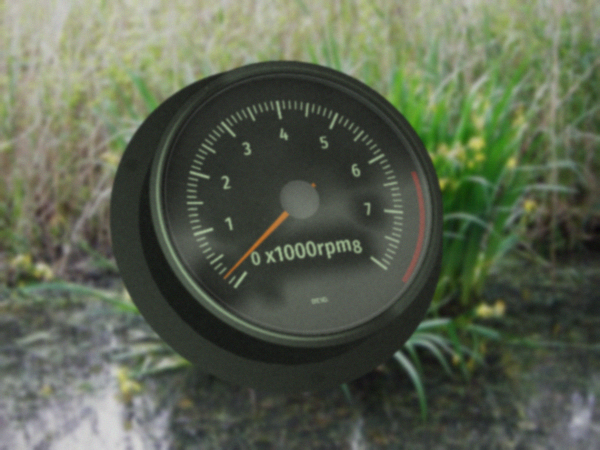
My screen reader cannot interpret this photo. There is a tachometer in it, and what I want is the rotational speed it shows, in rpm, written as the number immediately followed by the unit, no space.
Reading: 200rpm
